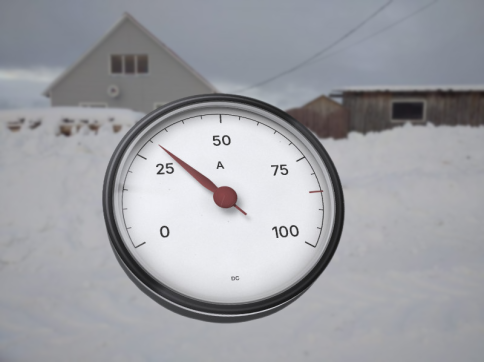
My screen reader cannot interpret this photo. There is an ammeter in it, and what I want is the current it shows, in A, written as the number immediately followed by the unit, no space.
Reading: 30A
